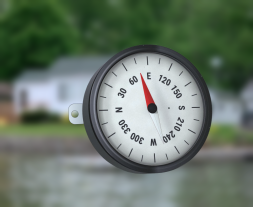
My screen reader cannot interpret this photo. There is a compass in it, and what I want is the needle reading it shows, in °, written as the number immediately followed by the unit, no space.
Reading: 75°
